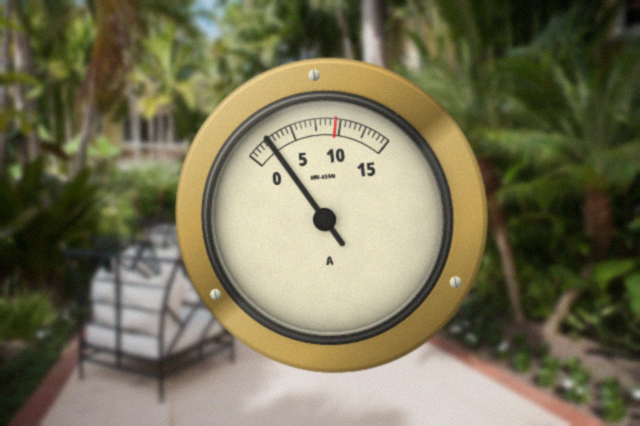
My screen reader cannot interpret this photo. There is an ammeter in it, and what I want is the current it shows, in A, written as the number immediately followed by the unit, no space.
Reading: 2.5A
